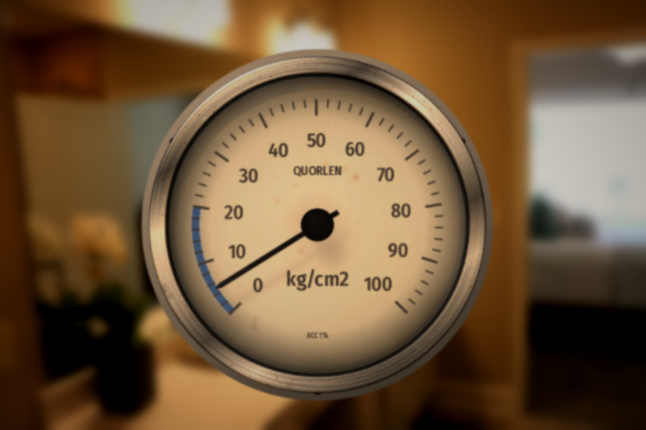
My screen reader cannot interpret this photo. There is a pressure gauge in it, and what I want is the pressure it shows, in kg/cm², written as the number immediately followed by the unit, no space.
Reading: 5kg/cm²
